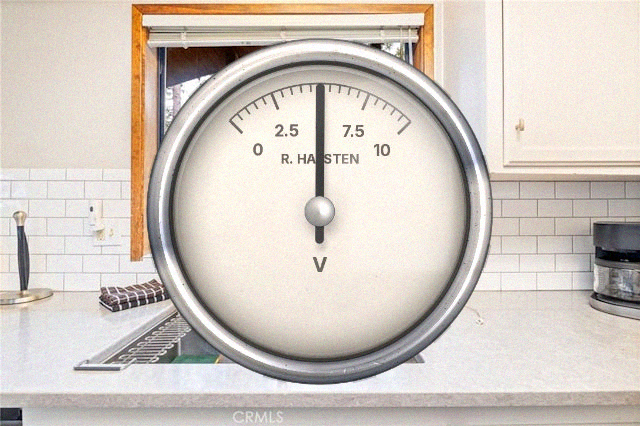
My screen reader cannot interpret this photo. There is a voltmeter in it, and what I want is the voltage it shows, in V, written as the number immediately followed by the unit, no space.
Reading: 5V
